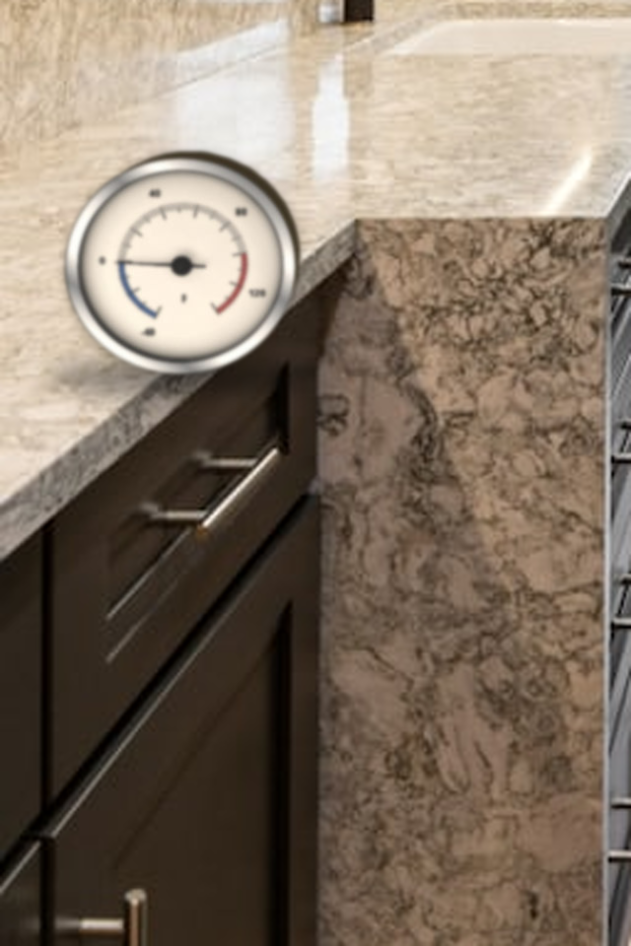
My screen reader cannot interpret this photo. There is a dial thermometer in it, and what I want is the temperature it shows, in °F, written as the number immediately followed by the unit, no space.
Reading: 0°F
